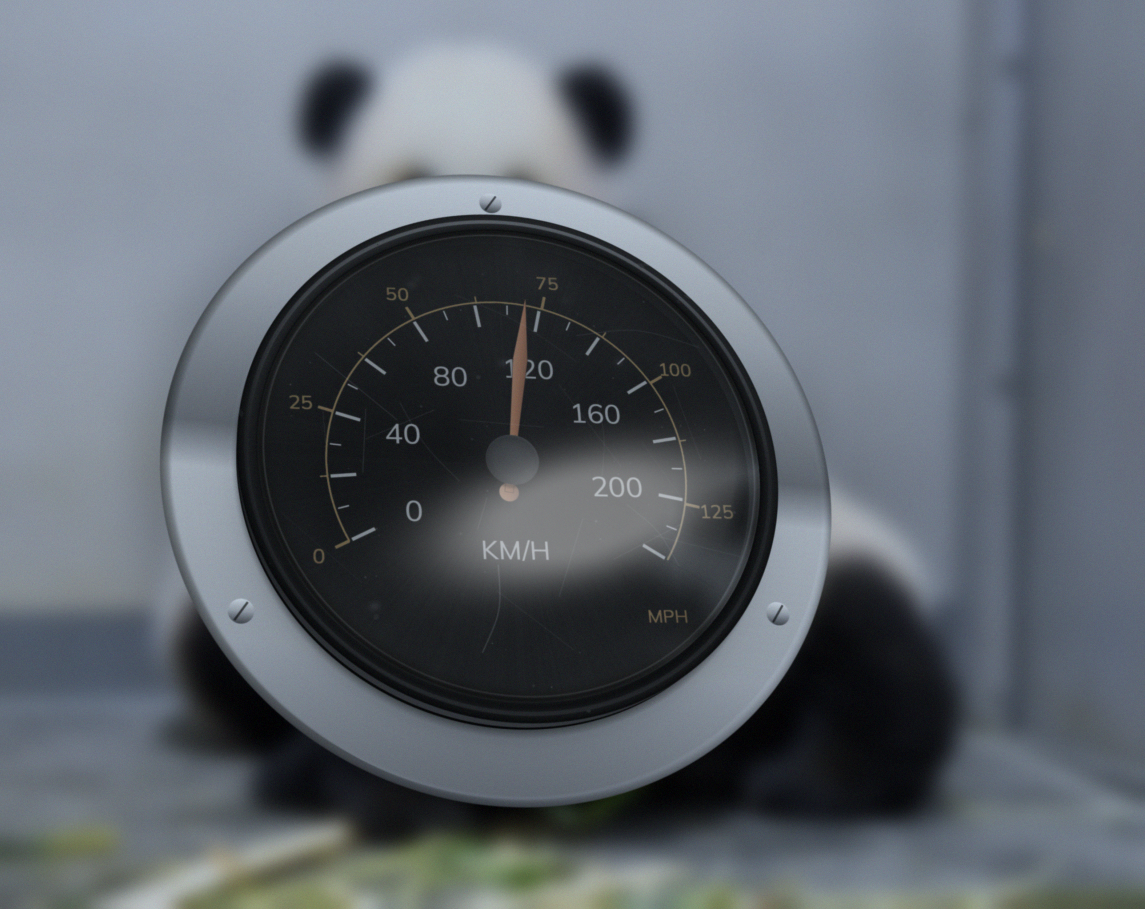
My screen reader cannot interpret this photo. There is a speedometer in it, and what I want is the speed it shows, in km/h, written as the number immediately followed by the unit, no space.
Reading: 115km/h
